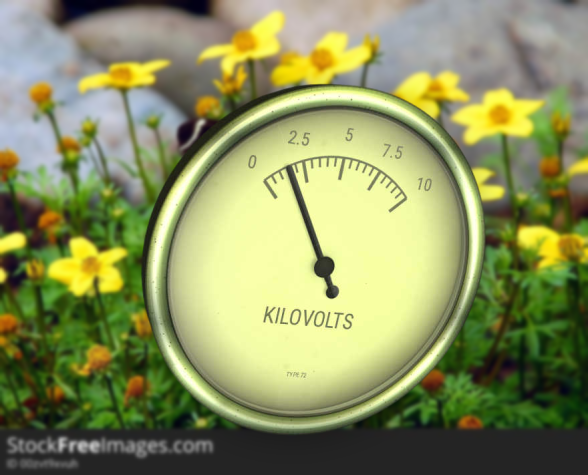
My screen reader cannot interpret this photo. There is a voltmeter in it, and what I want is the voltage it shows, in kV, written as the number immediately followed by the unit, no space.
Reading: 1.5kV
